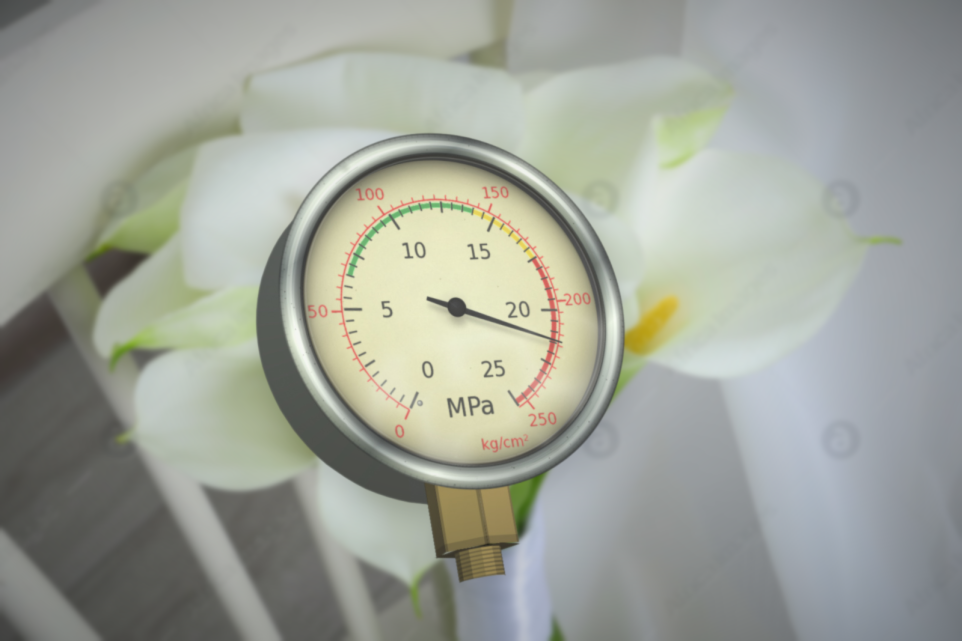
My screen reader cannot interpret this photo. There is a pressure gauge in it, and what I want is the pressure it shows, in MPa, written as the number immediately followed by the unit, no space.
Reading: 21.5MPa
